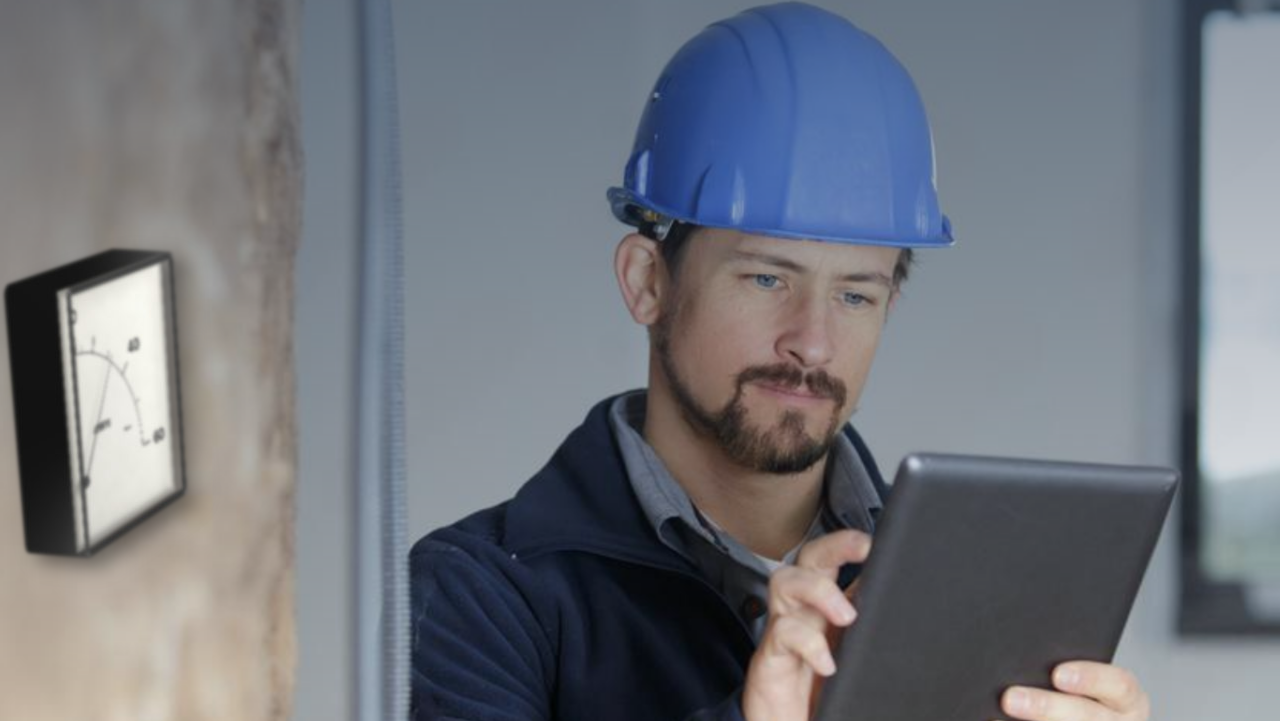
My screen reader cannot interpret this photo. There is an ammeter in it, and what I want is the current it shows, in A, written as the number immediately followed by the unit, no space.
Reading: 30A
